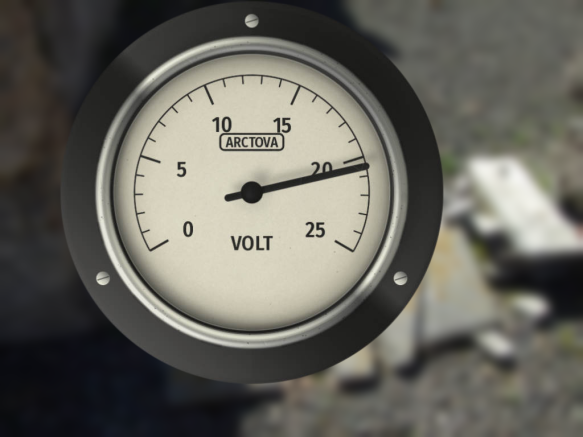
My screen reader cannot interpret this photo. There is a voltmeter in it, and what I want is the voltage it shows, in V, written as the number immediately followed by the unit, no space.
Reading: 20.5V
